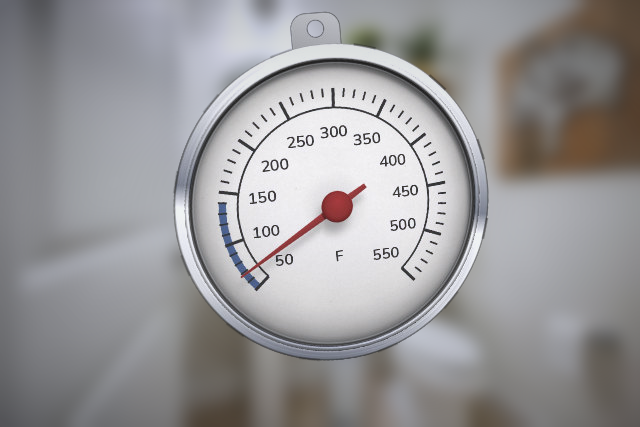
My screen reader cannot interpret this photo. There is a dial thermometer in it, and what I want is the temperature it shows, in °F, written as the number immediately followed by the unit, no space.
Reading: 70°F
